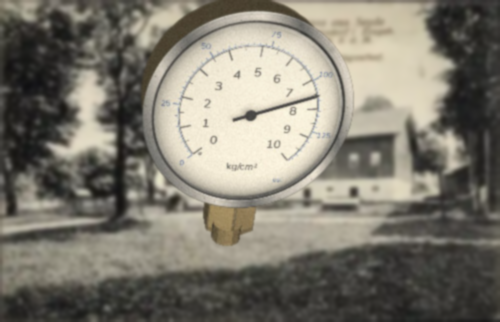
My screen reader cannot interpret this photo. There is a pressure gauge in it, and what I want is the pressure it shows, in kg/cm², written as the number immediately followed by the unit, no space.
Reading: 7.5kg/cm²
